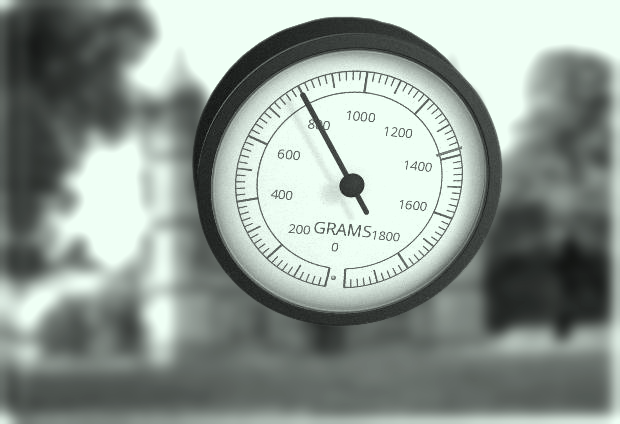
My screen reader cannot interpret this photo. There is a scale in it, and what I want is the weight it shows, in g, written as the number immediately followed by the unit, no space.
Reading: 800g
